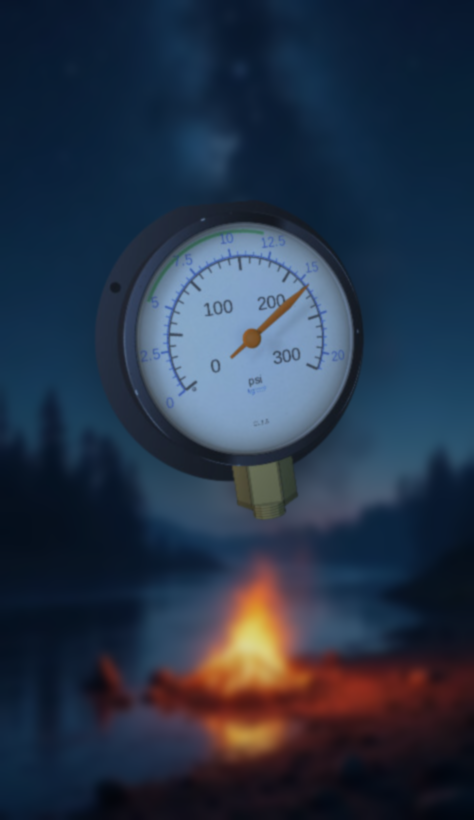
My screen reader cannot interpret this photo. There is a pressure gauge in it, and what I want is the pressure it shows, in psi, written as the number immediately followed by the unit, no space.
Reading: 220psi
